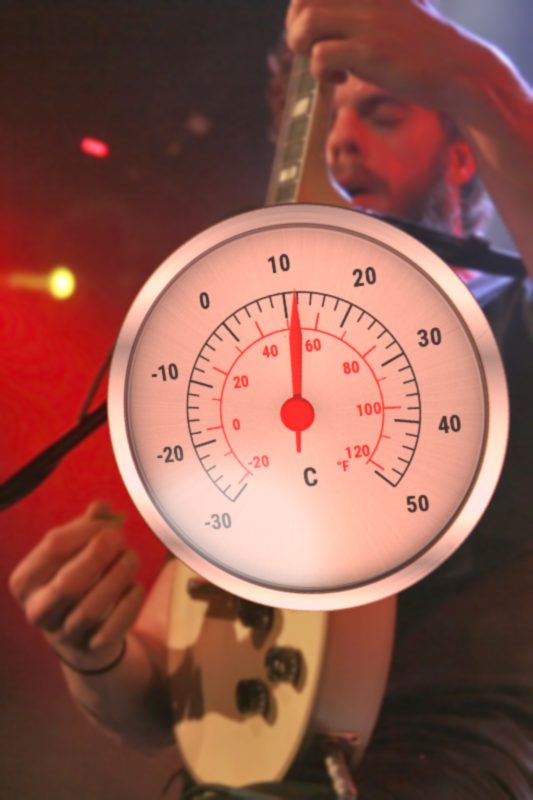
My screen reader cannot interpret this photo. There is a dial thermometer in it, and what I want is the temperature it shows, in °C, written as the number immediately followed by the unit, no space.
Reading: 12°C
